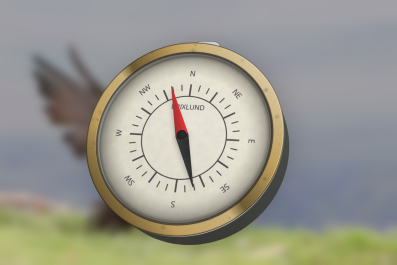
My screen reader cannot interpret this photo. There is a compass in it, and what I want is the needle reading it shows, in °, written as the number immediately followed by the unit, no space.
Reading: 340°
